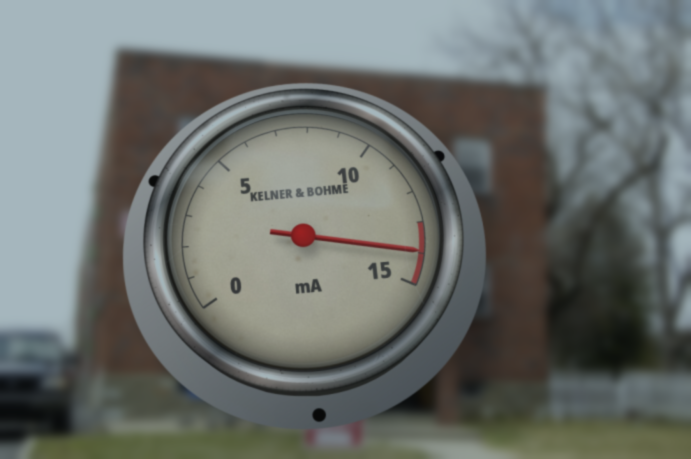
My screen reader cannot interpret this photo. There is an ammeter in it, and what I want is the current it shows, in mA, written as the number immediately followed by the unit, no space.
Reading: 14mA
